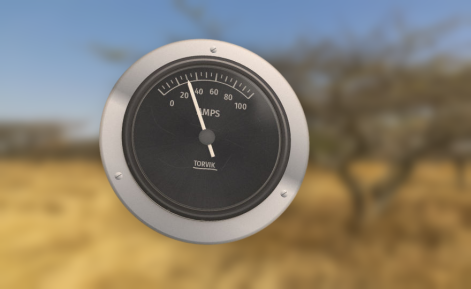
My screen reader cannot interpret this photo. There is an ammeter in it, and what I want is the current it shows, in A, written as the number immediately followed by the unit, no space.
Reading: 30A
